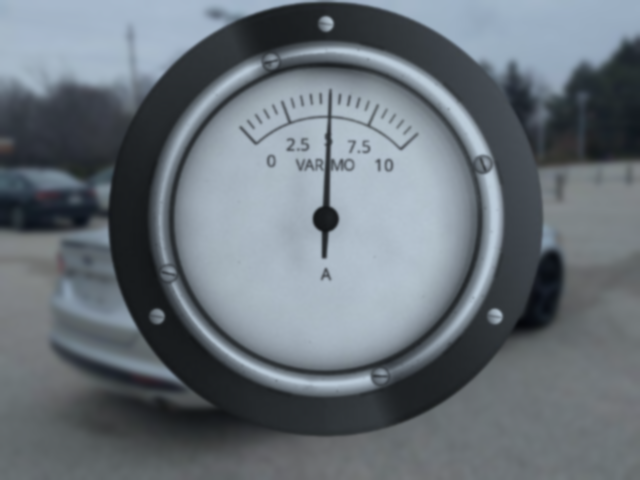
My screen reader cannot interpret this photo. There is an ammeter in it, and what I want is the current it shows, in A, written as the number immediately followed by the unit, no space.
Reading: 5A
